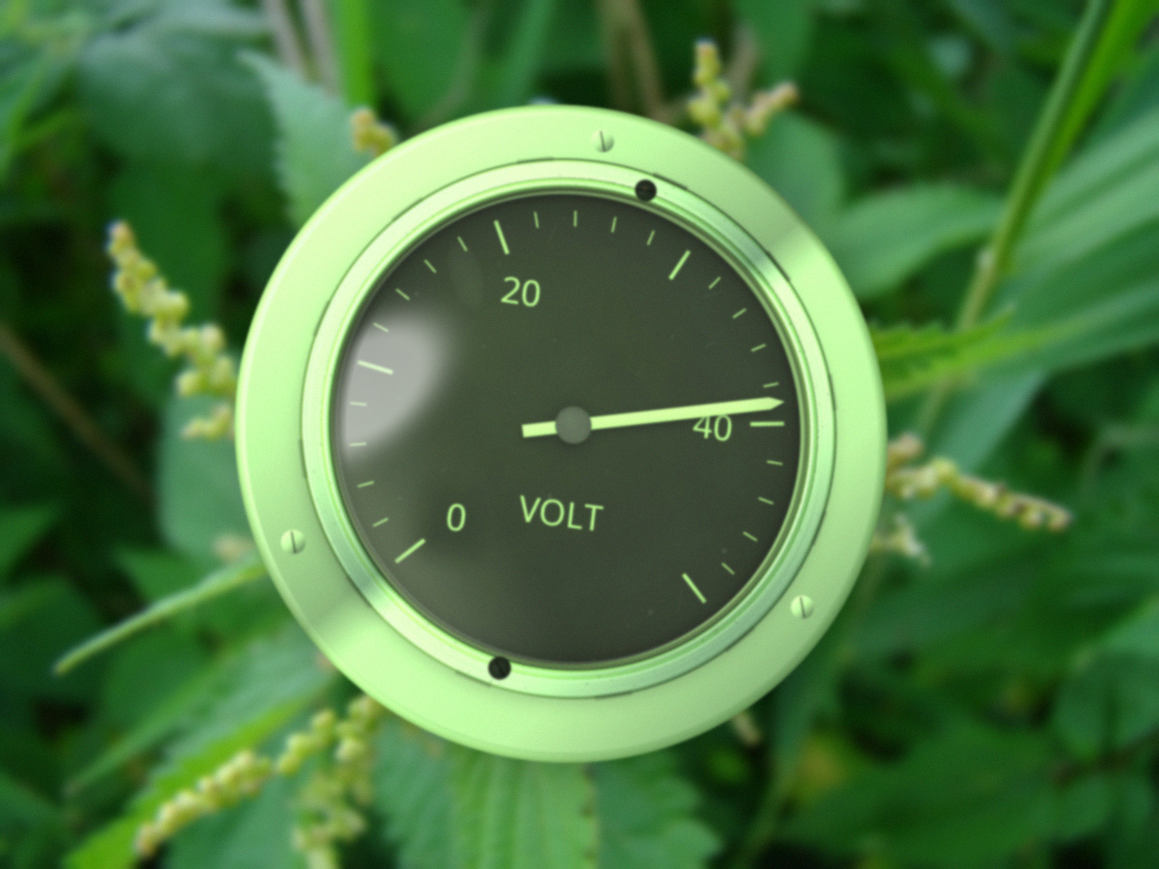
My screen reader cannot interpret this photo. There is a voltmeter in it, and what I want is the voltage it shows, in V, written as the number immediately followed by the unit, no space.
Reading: 39V
